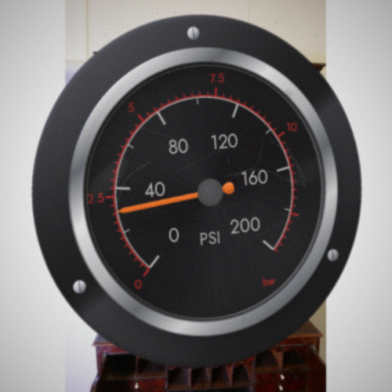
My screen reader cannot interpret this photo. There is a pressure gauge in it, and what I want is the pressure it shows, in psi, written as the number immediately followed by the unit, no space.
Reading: 30psi
